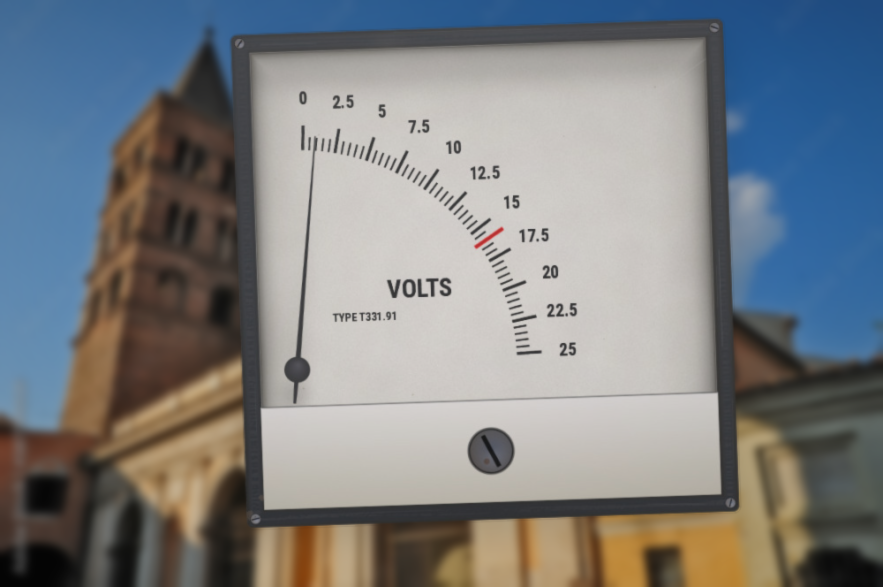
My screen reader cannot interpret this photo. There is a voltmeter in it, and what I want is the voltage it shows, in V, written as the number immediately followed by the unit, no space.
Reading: 1V
